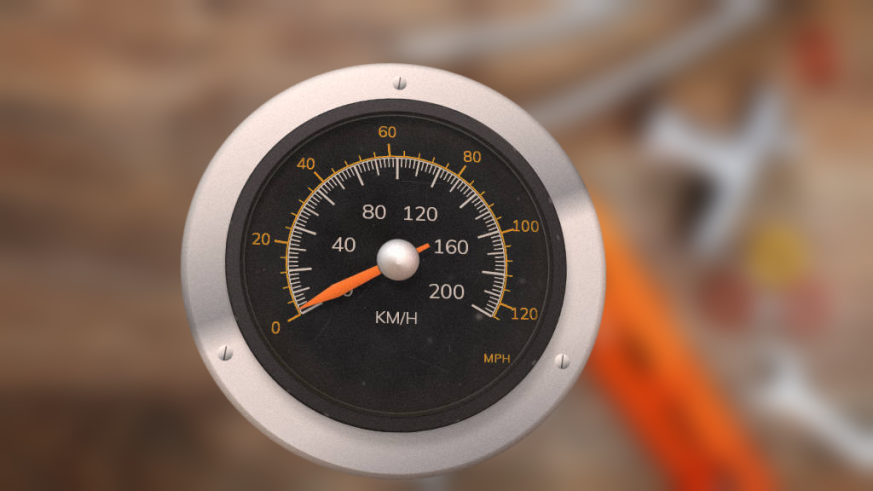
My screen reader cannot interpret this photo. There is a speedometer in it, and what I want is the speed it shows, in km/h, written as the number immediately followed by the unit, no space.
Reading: 2km/h
